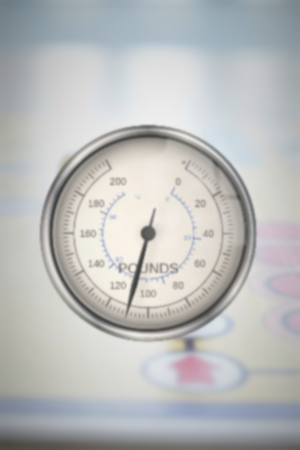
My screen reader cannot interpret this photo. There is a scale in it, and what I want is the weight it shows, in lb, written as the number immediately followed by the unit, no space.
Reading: 110lb
